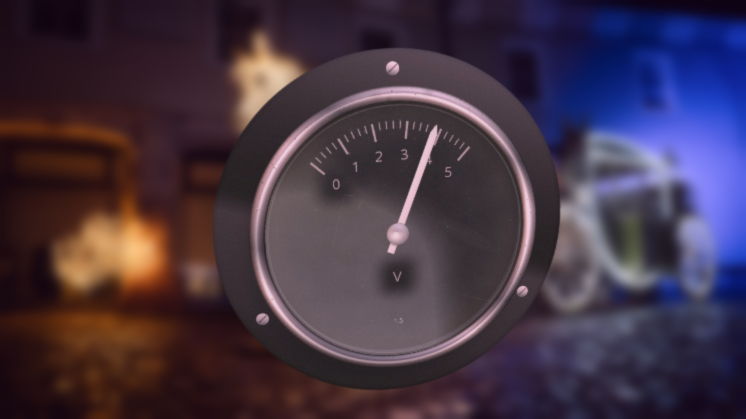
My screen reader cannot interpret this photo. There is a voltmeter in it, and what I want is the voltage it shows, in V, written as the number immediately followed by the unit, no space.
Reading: 3.8V
